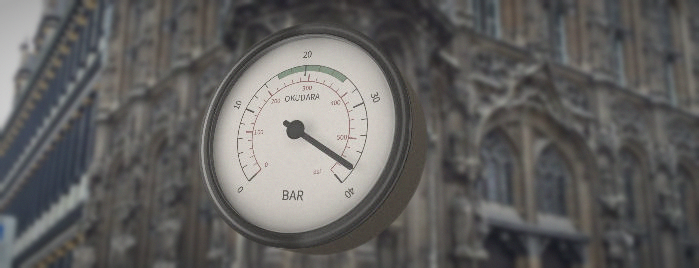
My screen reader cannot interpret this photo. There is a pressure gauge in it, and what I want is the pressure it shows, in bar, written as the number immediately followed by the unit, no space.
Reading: 38bar
